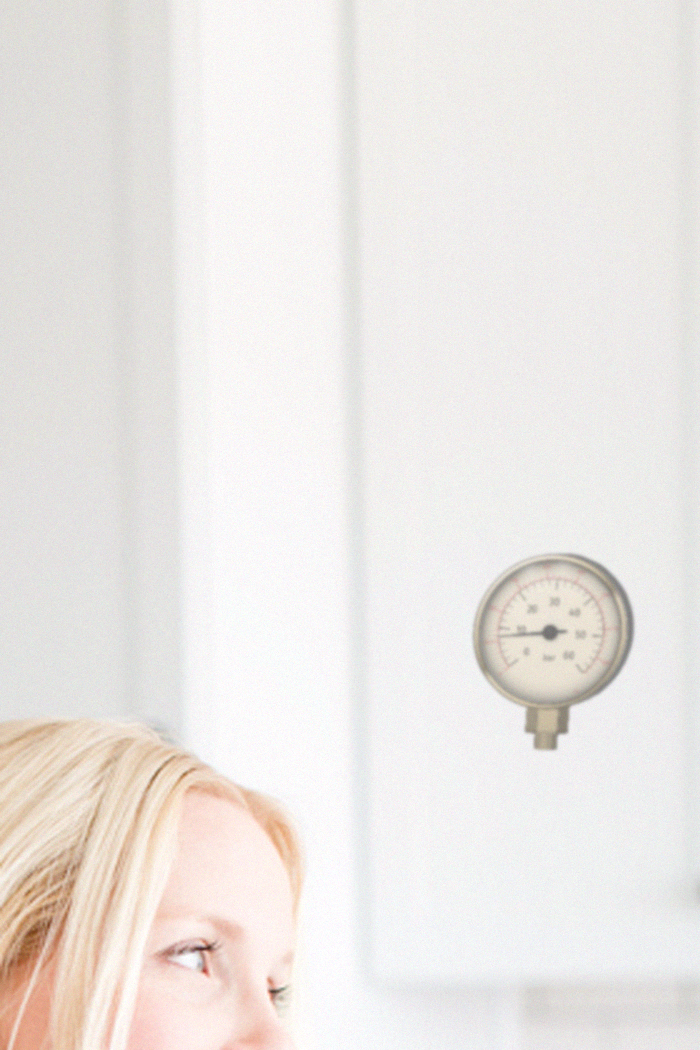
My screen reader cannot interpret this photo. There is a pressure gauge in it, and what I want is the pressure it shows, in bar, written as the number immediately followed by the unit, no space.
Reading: 8bar
